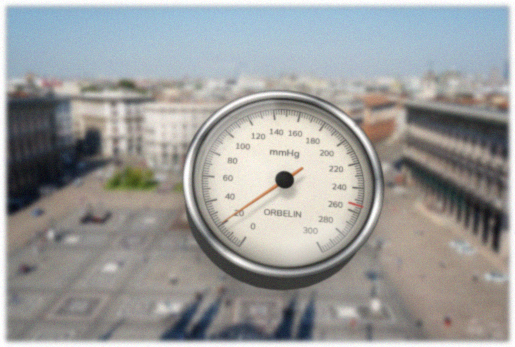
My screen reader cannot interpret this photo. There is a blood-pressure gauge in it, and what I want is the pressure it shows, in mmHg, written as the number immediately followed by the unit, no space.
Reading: 20mmHg
